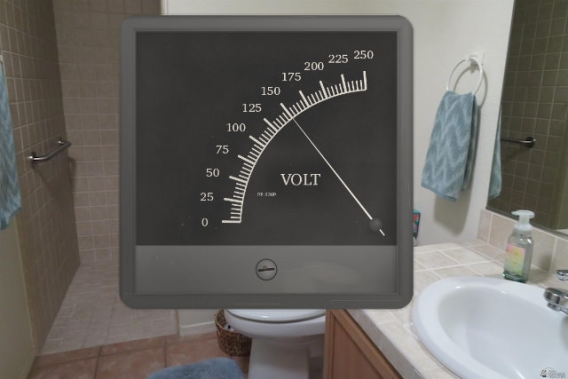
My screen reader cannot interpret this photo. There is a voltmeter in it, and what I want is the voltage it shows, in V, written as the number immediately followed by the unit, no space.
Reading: 150V
